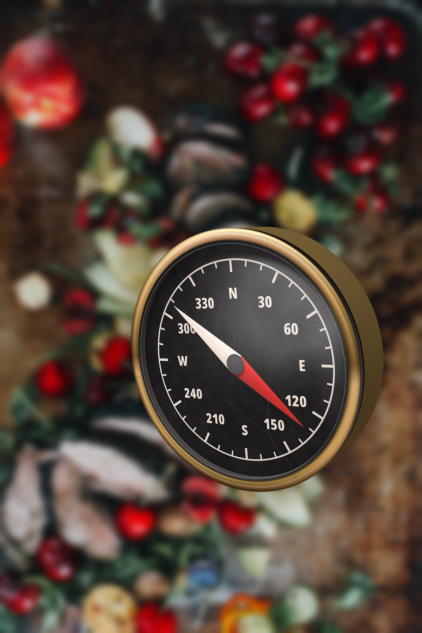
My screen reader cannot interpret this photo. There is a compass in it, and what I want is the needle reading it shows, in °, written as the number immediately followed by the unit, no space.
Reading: 130°
